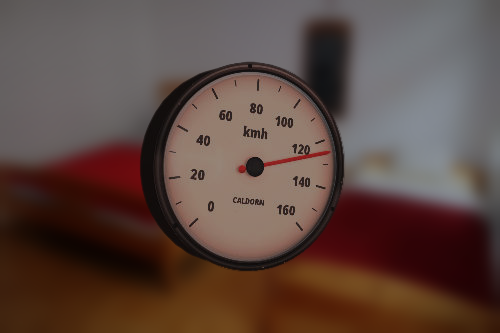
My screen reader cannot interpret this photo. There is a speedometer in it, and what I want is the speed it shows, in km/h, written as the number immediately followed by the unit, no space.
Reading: 125km/h
